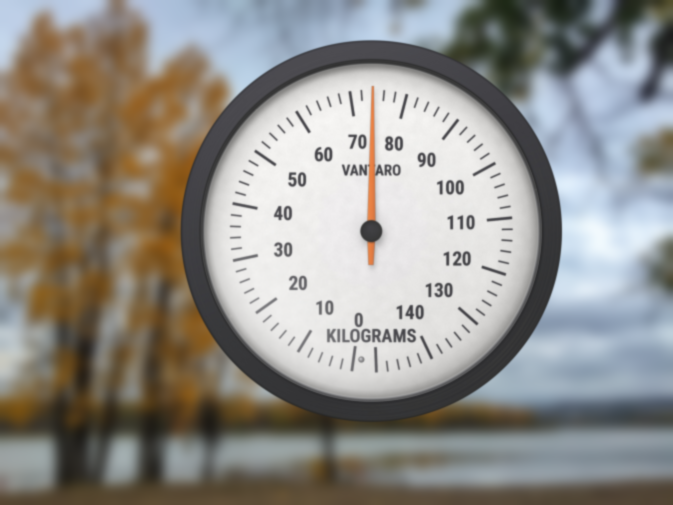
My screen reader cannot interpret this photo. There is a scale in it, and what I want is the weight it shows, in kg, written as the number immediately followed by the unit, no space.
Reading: 74kg
